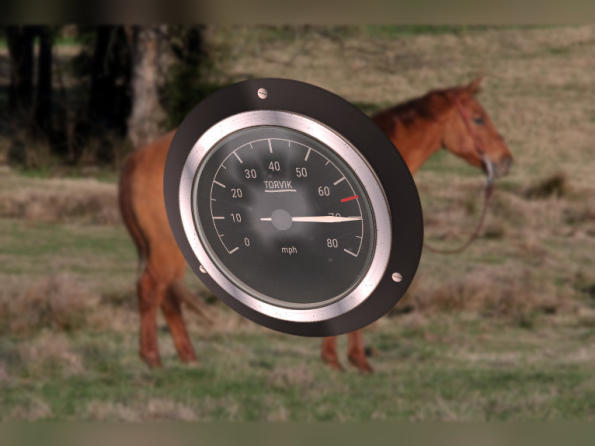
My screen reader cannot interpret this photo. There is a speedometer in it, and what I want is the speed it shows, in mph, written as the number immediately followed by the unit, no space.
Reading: 70mph
